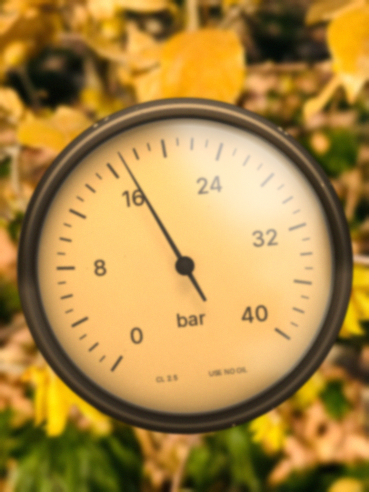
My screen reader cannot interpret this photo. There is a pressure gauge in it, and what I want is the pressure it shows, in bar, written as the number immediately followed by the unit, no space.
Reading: 17bar
